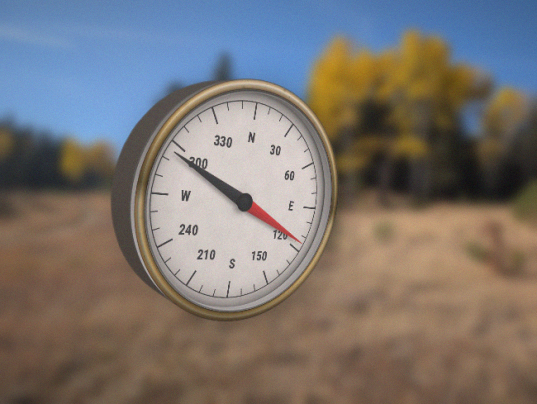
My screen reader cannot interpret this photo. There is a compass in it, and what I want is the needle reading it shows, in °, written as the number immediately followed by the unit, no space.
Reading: 115°
